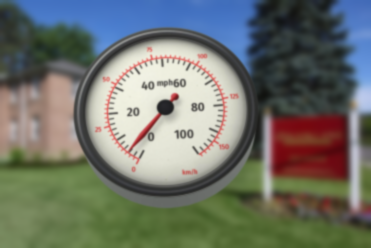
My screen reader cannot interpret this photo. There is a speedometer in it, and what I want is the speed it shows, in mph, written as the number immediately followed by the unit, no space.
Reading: 4mph
